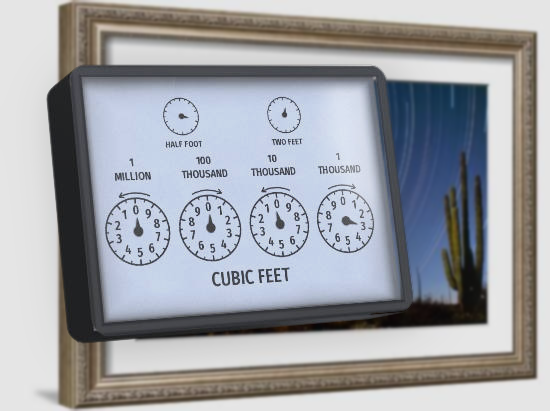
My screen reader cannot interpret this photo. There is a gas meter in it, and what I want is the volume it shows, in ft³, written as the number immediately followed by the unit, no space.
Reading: 300ft³
